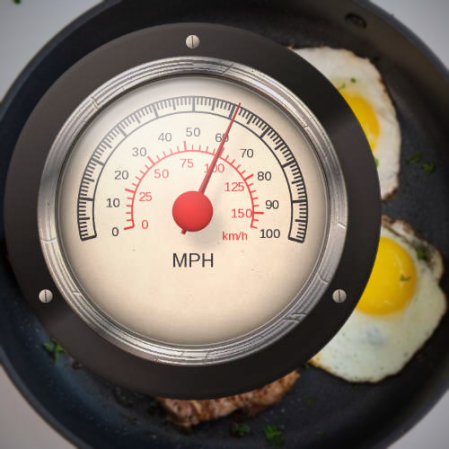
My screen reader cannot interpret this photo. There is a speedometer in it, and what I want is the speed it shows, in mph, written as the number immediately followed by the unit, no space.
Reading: 61mph
